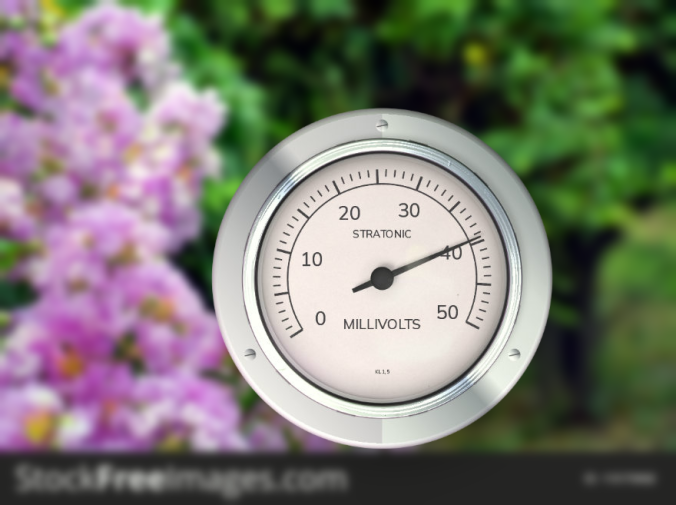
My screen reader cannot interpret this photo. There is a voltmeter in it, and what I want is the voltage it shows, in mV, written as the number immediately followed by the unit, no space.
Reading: 39.5mV
